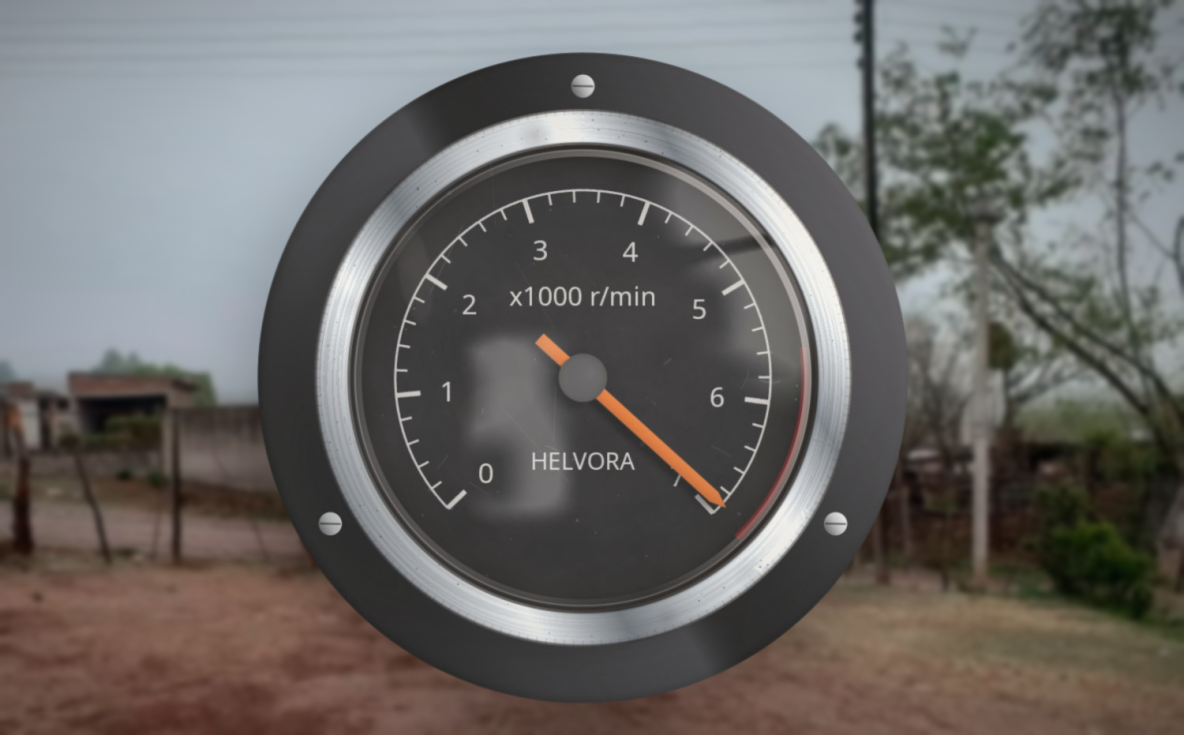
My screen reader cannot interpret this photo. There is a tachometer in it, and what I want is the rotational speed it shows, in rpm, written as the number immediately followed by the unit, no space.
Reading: 6900rpm
